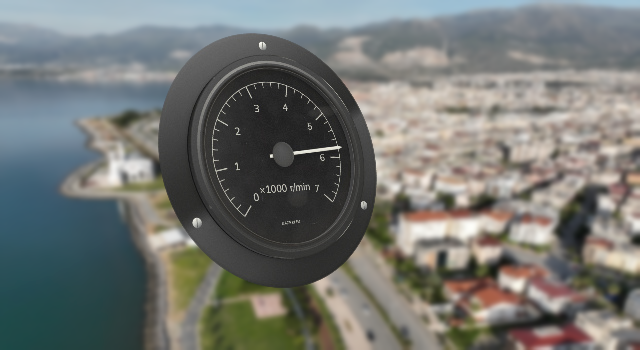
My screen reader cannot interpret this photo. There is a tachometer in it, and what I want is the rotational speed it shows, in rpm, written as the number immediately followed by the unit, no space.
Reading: 5800rpm
